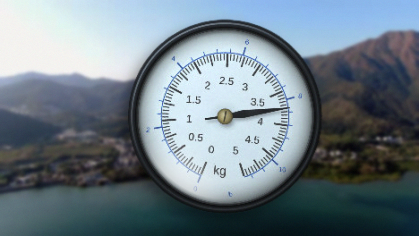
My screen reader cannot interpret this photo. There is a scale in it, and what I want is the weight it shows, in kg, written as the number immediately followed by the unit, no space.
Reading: 3.75kg
